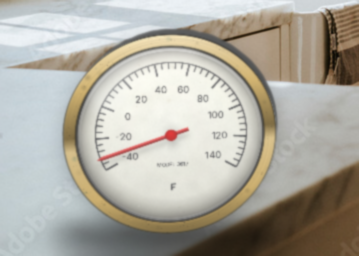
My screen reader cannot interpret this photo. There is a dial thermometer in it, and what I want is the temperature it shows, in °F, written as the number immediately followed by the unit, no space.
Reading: -32°F
